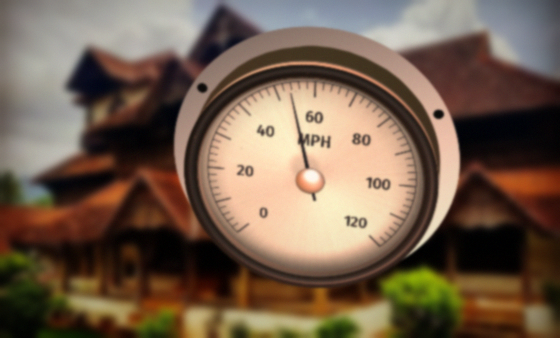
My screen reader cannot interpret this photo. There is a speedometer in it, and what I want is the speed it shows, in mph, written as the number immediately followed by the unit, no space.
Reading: 54mph
